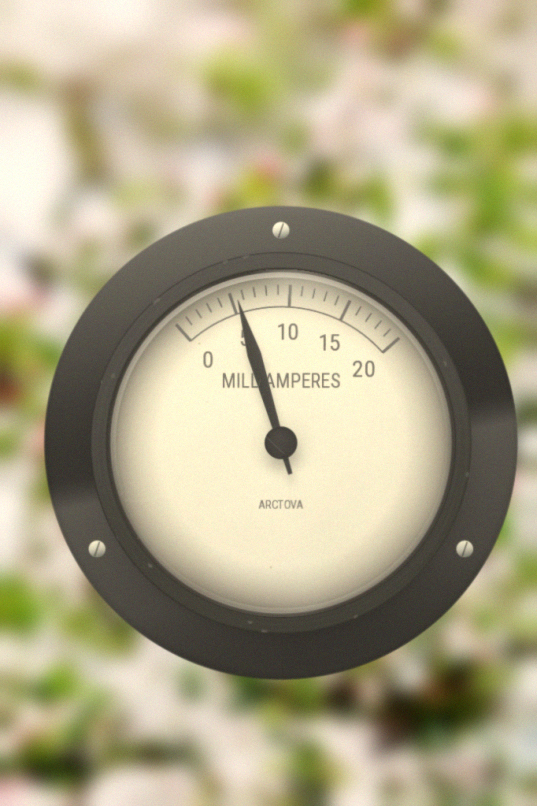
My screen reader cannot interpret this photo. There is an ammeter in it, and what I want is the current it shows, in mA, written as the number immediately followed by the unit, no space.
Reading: 5.5mA
